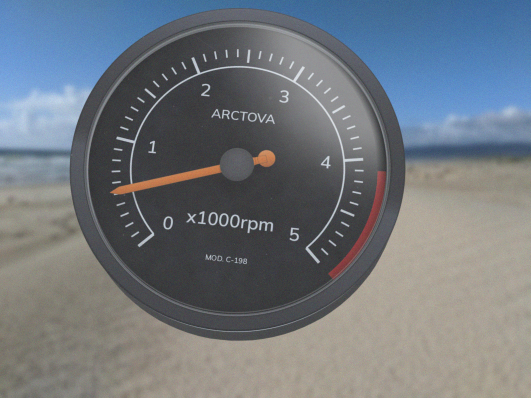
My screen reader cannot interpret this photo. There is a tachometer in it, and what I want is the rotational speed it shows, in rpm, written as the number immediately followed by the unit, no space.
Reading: 500rpm
